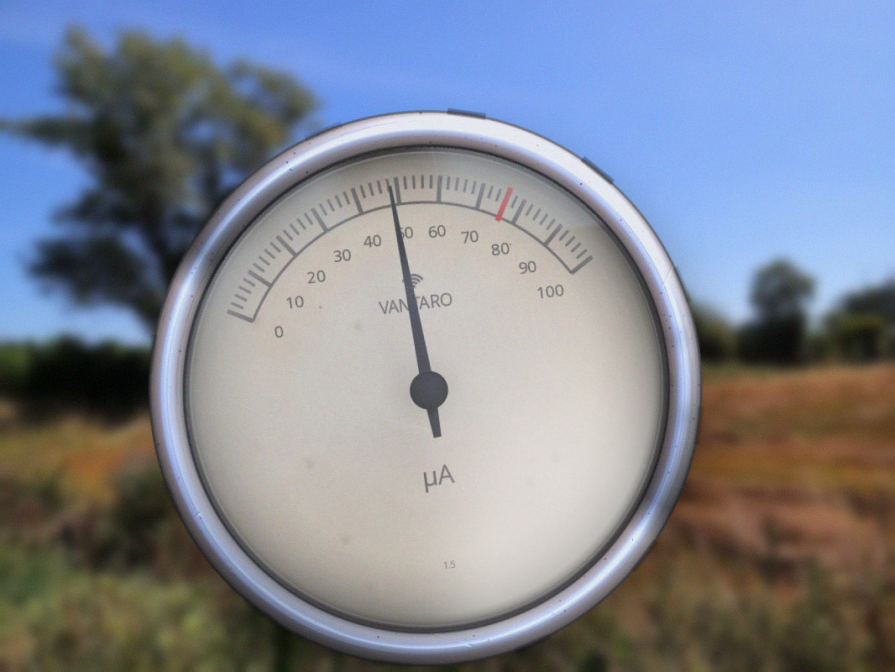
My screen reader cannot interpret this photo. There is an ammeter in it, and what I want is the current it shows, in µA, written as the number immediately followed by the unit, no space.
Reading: 48µA
